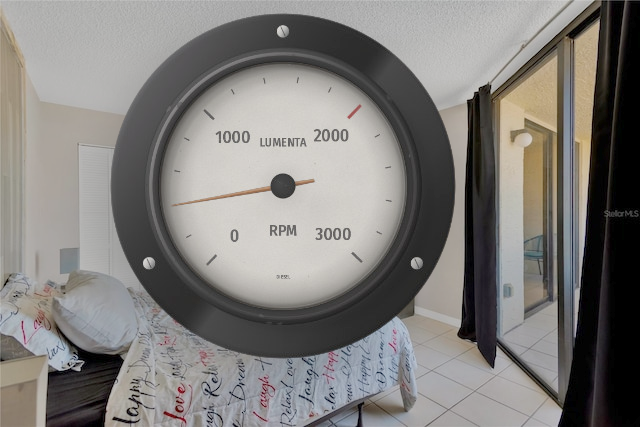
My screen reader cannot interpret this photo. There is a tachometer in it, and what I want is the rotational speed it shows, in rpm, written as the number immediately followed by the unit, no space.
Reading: 400rpm
